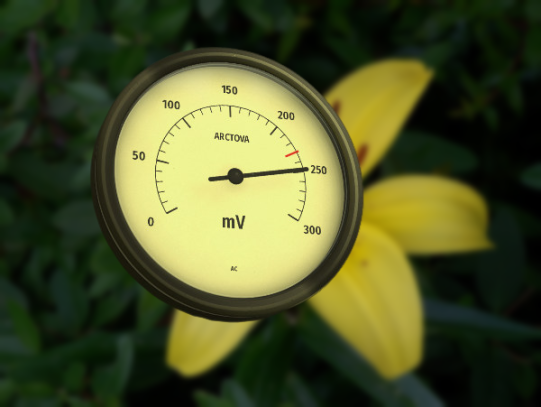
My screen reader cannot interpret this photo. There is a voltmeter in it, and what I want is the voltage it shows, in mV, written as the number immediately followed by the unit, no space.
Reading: 250mV
